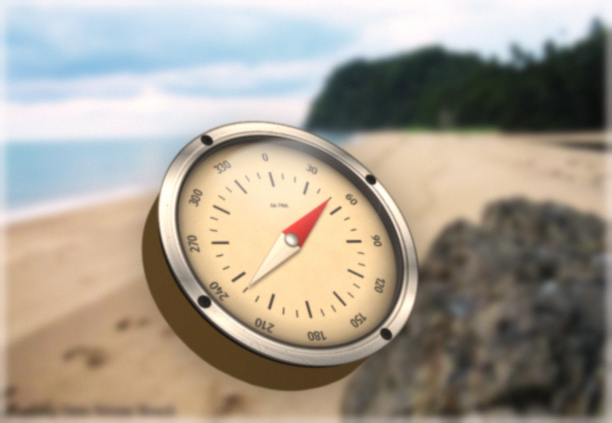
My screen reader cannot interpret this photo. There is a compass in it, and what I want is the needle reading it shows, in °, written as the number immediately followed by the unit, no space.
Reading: 50°
